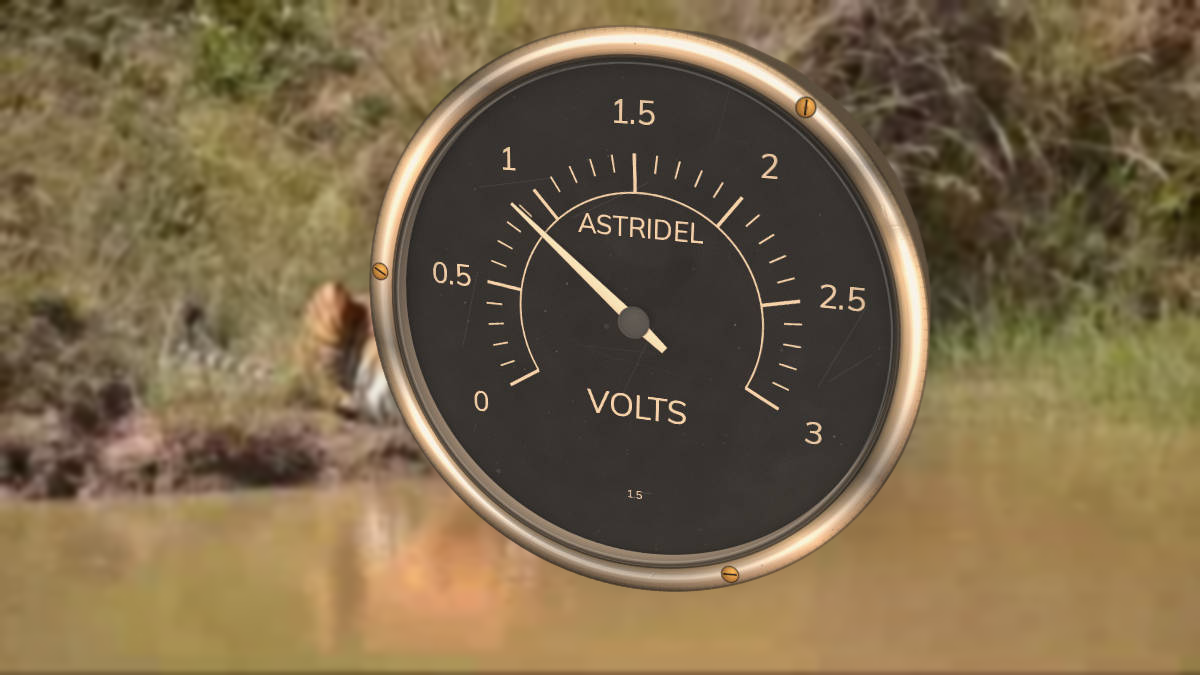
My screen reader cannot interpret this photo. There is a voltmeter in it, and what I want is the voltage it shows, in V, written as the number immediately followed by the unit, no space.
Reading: 0.9V
